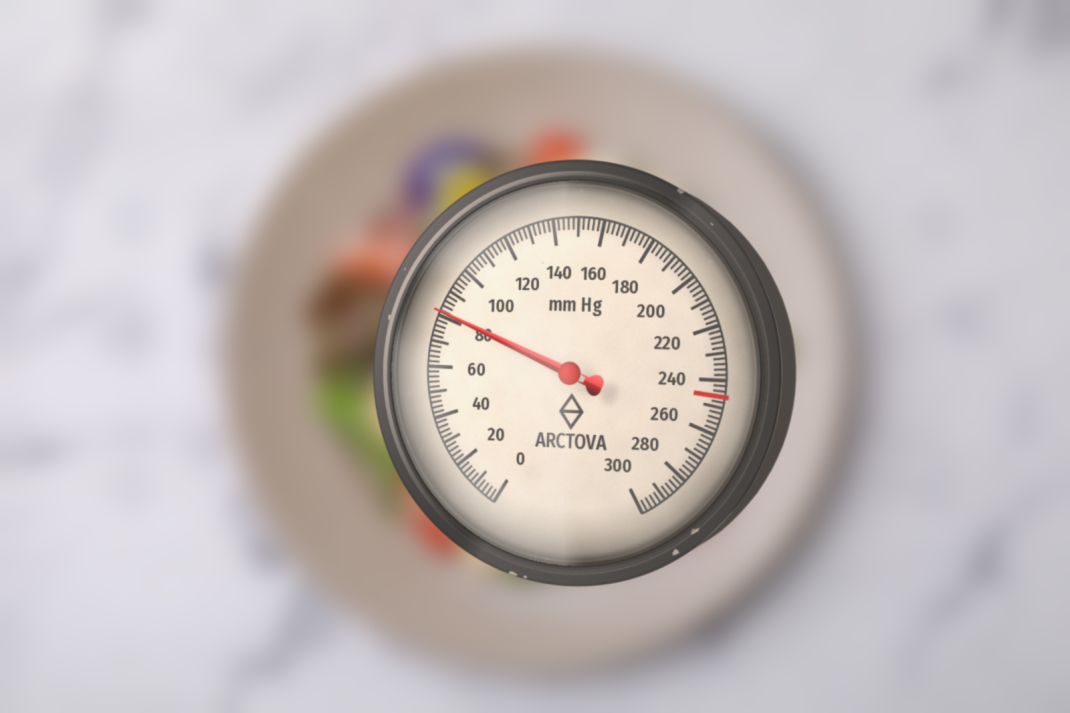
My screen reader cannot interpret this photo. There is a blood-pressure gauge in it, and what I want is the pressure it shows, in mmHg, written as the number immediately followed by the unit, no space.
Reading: 82mmHg
